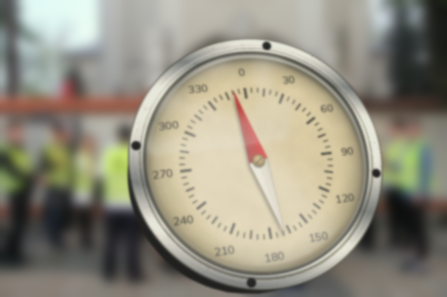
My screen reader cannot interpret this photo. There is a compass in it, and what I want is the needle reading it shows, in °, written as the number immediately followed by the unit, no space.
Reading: 350°
